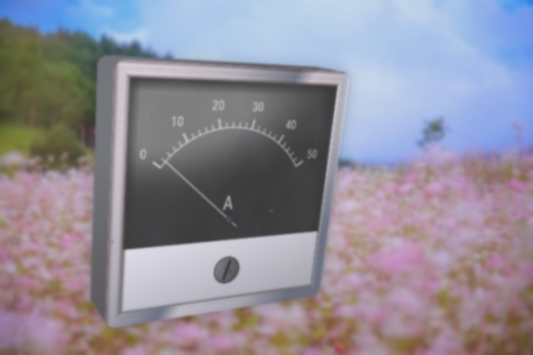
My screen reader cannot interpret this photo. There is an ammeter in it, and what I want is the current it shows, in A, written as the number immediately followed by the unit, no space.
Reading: 2A
